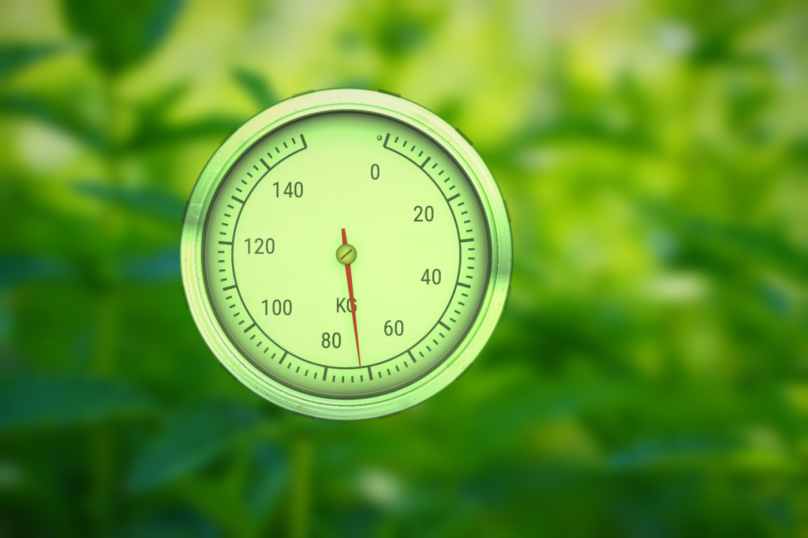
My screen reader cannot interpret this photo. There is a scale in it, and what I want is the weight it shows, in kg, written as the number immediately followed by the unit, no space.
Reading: 72kg
